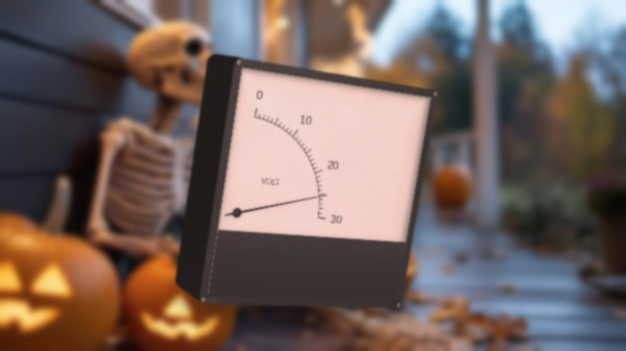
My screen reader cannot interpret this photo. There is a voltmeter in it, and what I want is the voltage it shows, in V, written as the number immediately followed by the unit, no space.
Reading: 25V
